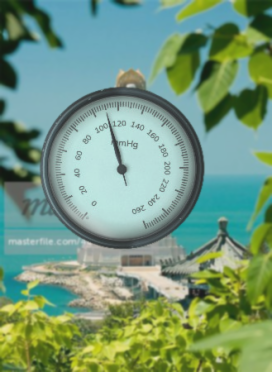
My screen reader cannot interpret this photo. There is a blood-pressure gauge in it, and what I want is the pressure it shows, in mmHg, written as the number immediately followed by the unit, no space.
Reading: 110mmHg
